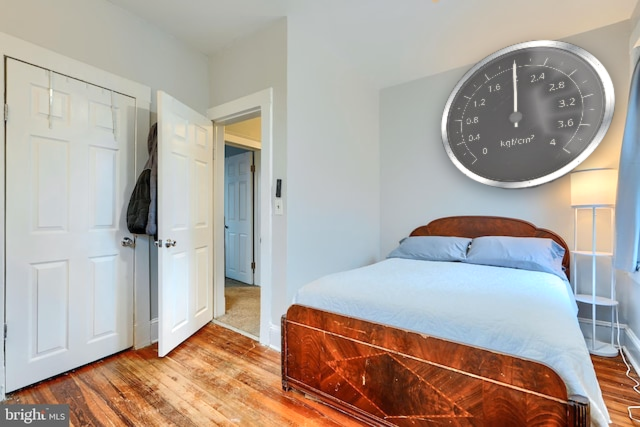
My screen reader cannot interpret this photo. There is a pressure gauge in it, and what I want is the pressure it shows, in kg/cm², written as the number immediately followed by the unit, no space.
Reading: 2kg/cm²
